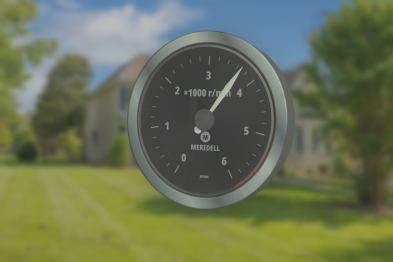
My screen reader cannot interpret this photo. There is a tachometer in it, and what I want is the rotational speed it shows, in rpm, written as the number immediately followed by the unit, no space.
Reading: 3700rpm
